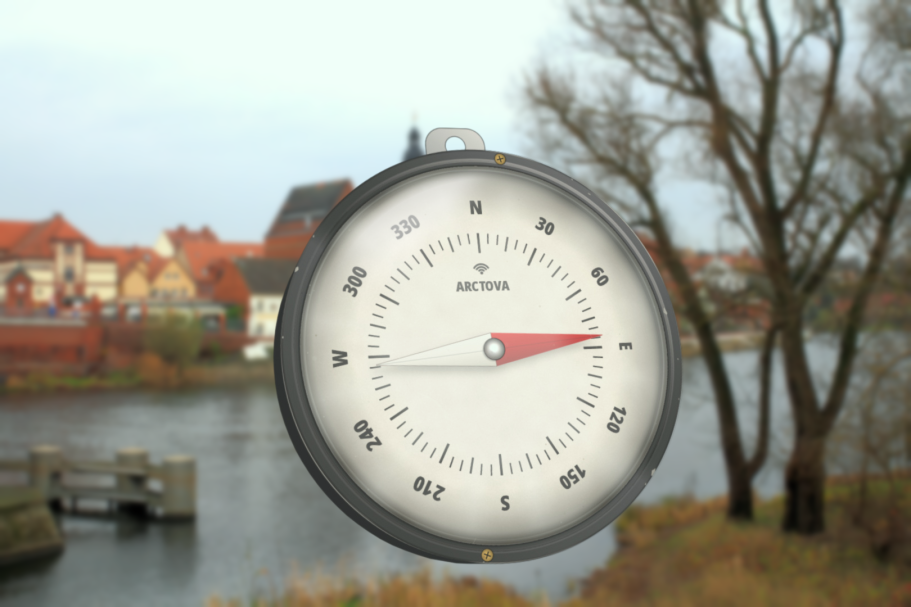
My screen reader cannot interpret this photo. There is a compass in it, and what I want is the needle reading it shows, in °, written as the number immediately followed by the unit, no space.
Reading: 85°
